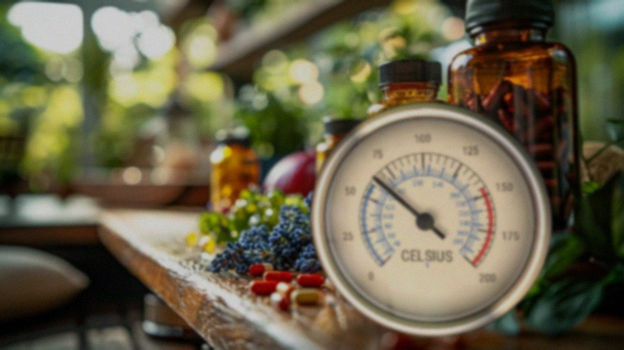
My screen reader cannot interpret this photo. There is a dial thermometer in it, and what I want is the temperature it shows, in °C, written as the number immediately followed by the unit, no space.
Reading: 65°C
